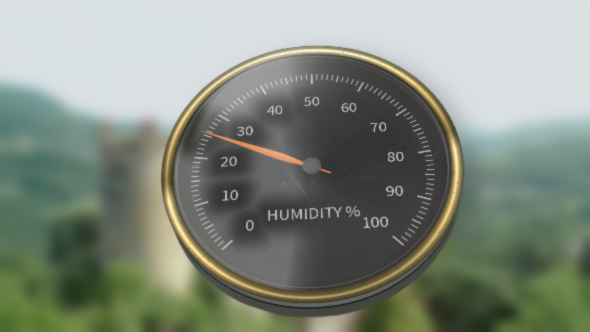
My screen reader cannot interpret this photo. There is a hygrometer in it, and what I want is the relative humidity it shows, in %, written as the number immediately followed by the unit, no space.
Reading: 25%
